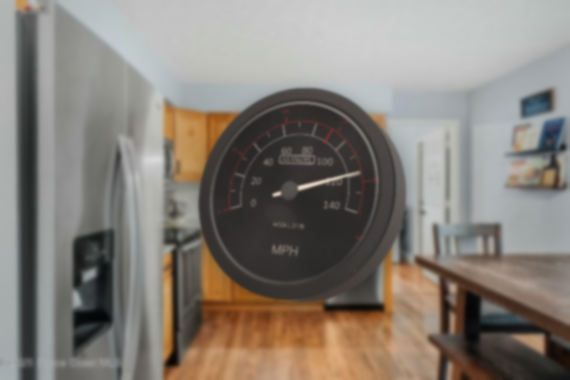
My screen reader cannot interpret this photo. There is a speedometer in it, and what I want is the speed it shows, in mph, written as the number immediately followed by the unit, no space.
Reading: 120mph
